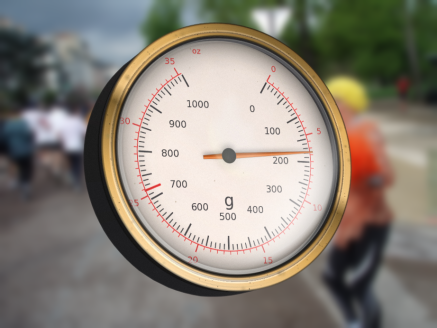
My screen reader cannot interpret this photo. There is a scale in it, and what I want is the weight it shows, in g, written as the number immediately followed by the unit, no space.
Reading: 180g
